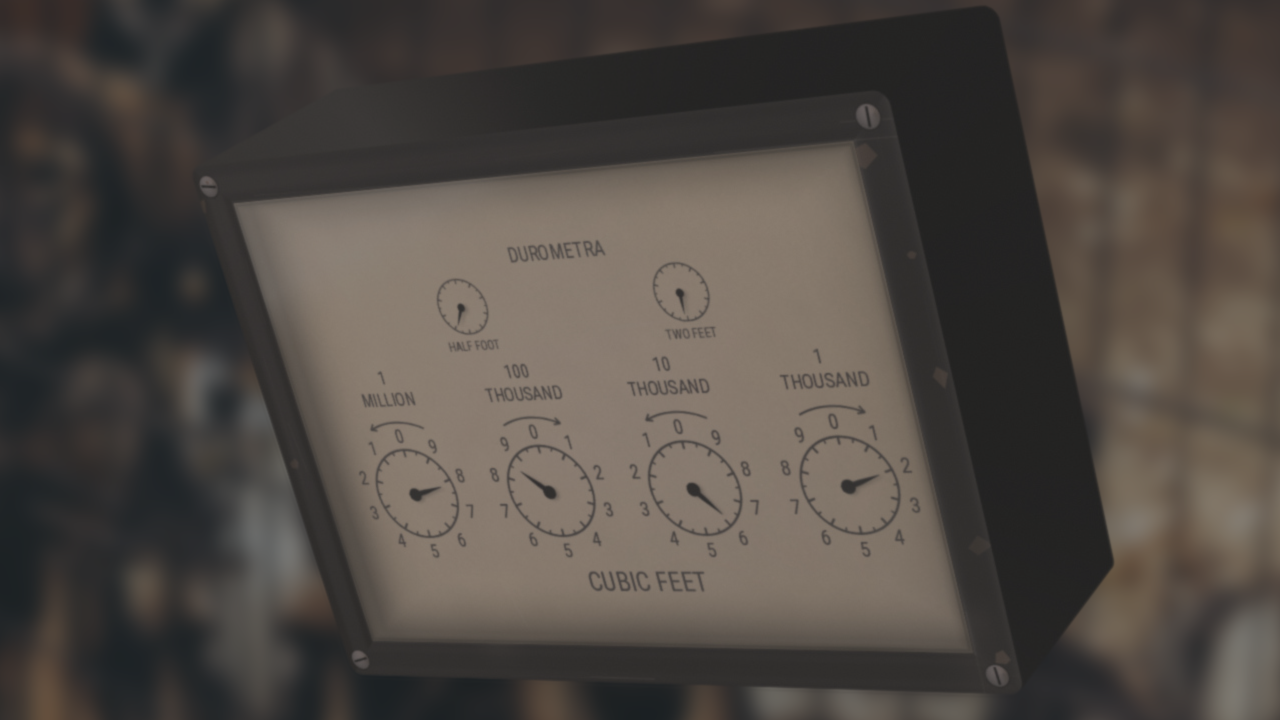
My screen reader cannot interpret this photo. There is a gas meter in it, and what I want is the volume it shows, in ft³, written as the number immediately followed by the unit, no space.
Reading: 786200ft³
